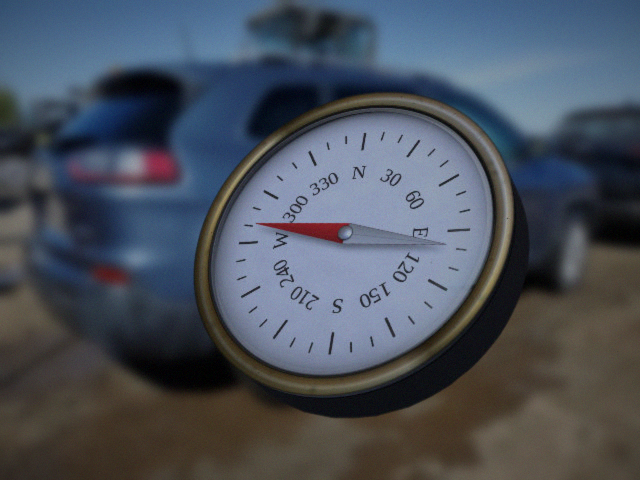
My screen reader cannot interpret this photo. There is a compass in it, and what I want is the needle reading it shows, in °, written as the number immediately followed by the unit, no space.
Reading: 280°
